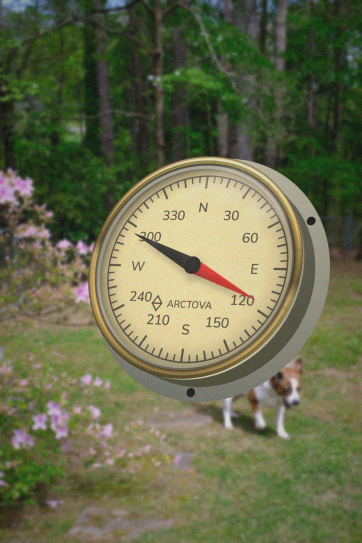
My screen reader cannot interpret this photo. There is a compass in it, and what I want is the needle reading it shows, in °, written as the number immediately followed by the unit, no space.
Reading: 115°
